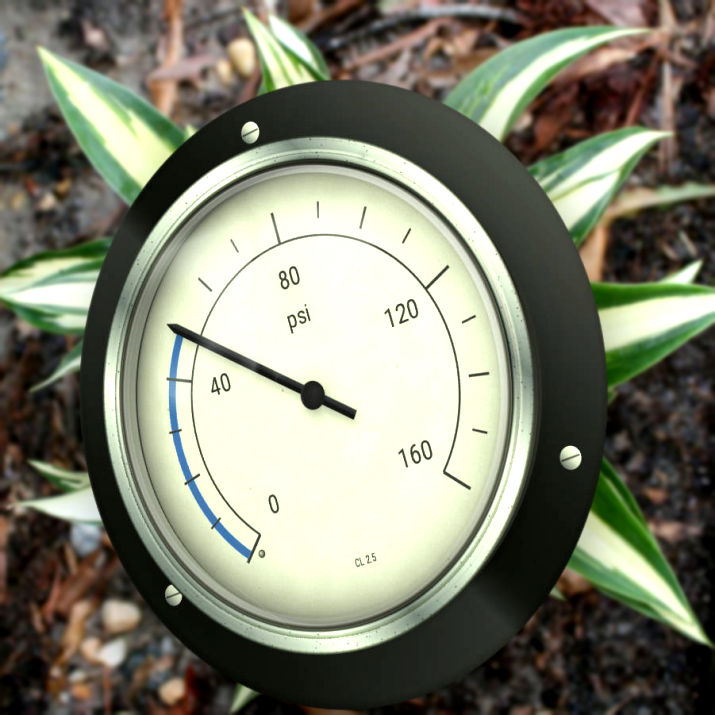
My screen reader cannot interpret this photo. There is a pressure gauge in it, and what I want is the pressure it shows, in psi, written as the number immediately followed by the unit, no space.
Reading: 50psi
